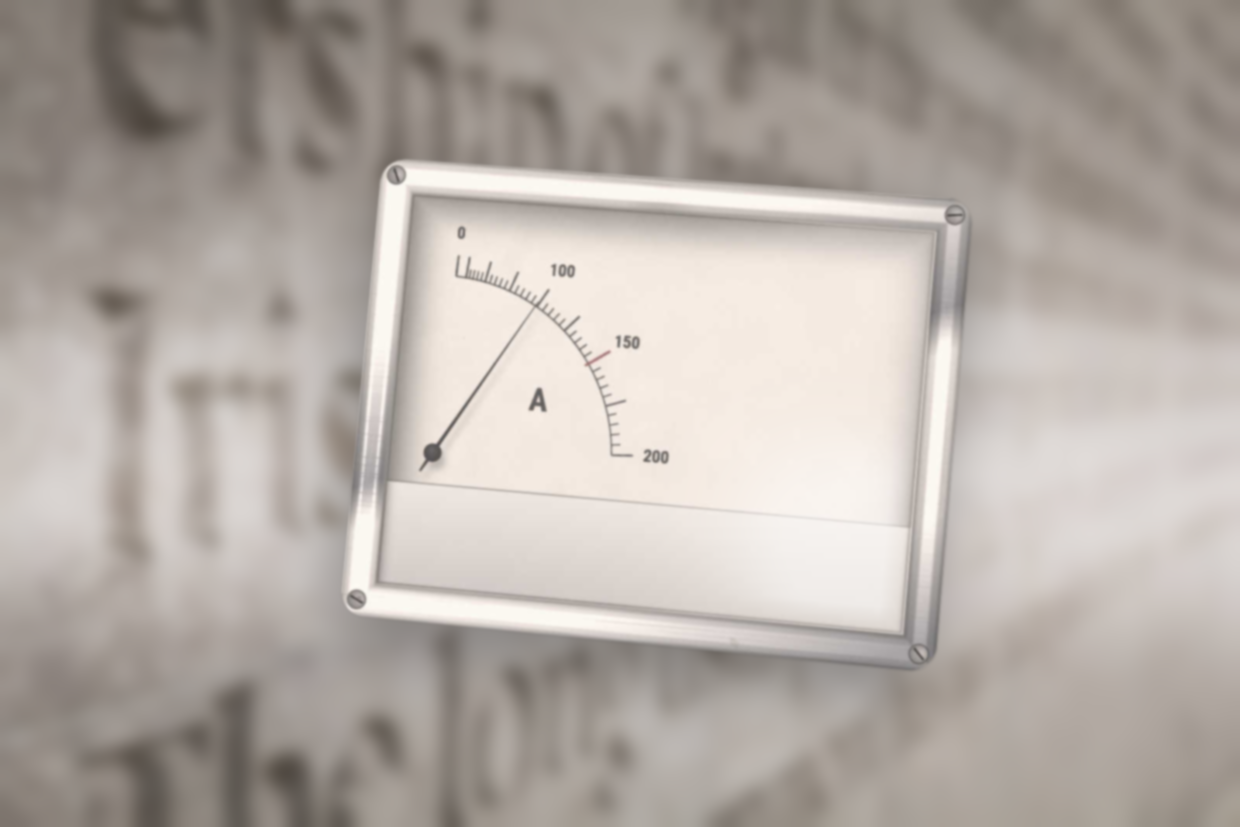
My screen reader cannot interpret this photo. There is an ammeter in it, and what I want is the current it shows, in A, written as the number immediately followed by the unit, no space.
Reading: 100A
